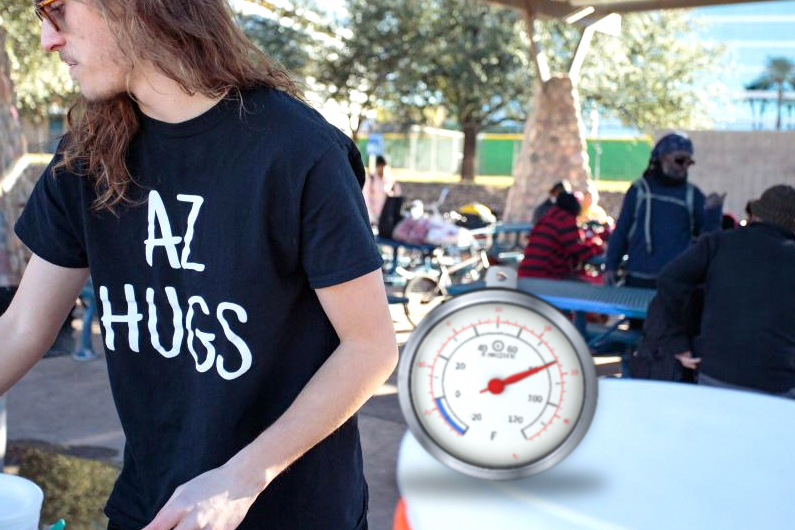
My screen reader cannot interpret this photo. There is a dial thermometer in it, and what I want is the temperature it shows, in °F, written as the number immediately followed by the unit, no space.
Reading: 80°F
